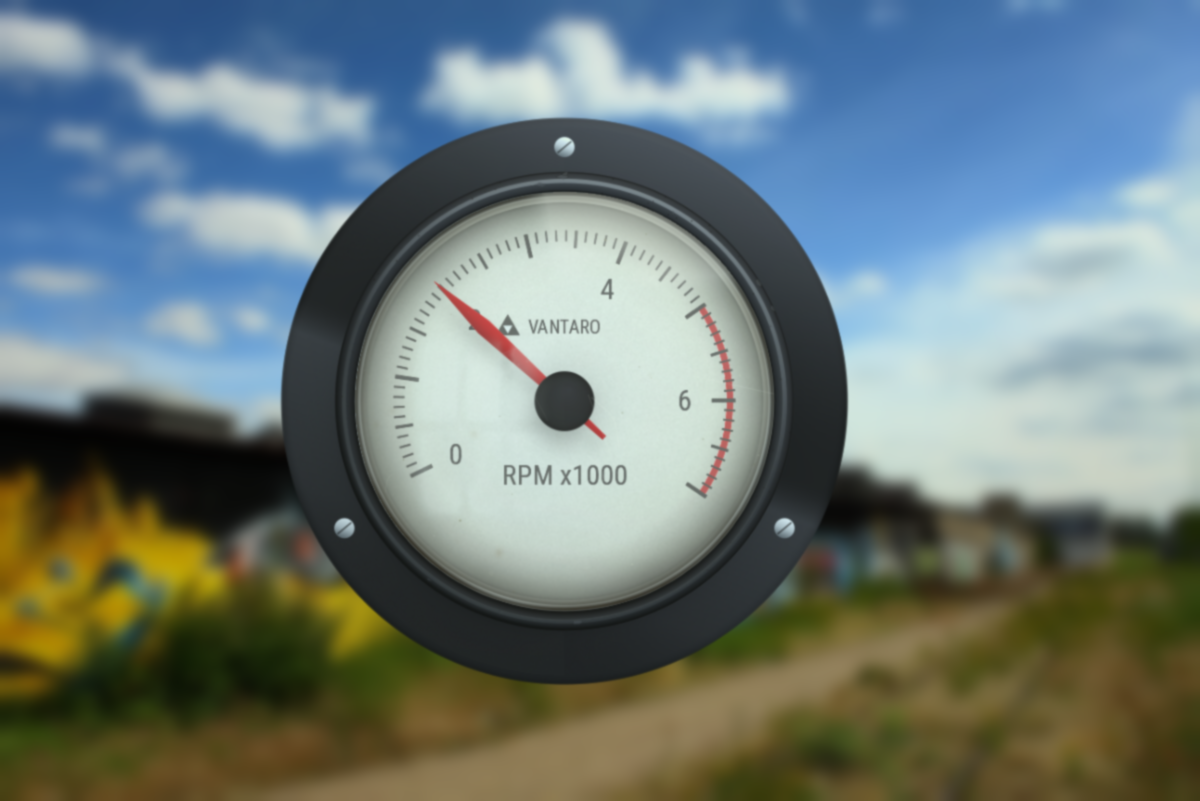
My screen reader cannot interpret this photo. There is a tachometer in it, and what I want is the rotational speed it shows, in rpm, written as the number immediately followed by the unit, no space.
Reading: 2000rpm
